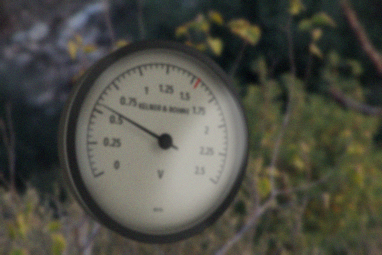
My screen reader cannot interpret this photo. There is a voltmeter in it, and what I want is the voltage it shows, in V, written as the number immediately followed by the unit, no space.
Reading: 0.55V
